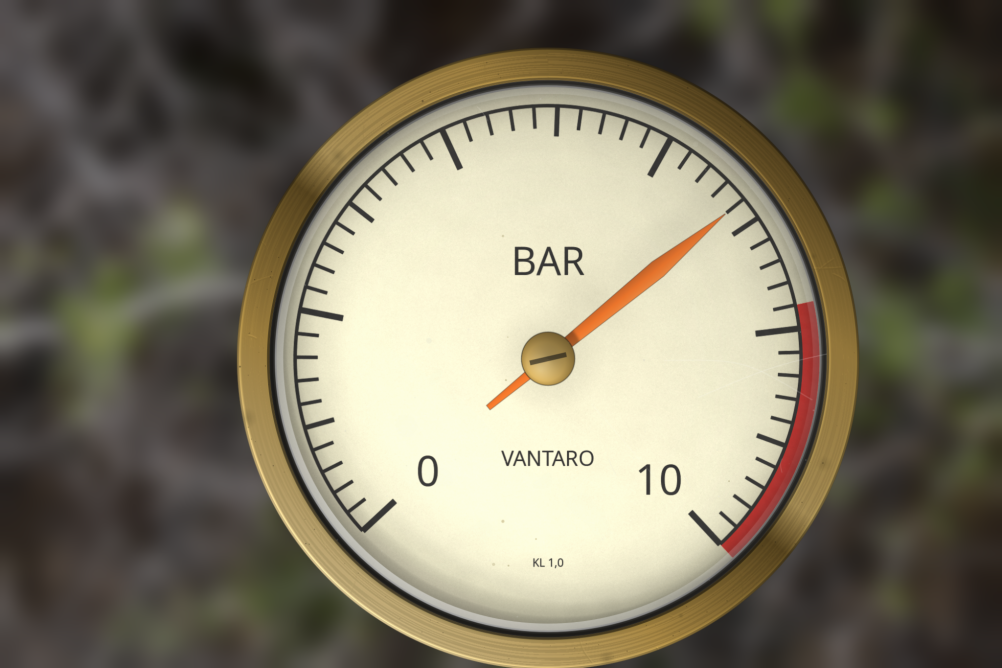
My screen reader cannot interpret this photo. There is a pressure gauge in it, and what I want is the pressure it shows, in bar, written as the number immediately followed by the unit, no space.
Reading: 6.8bar
